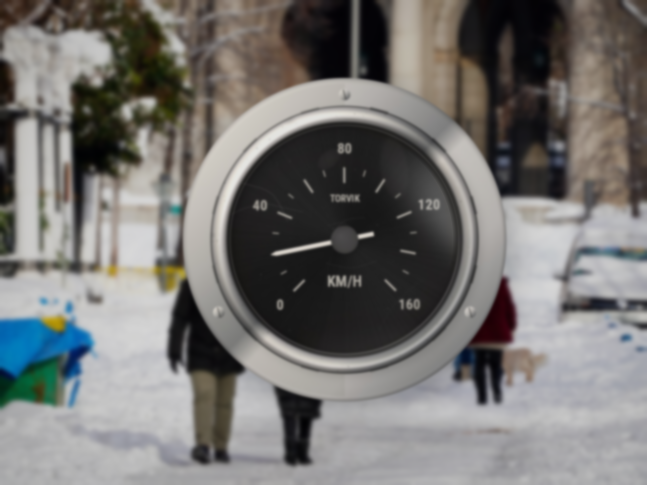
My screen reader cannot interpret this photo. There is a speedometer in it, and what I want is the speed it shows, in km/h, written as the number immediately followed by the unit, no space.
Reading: 20km/h
